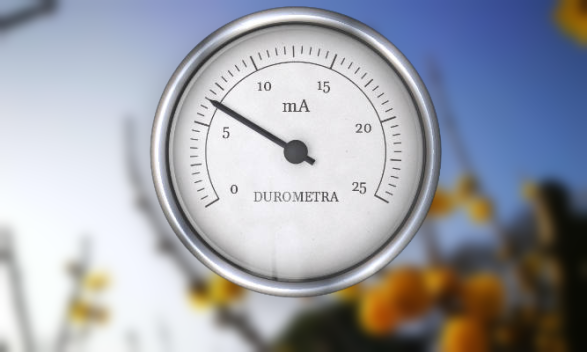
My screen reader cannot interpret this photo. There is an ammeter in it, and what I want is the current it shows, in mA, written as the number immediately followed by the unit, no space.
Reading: 6.5mA
